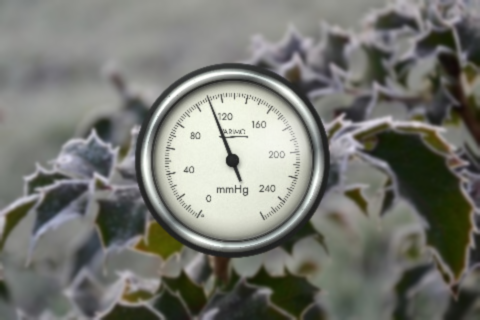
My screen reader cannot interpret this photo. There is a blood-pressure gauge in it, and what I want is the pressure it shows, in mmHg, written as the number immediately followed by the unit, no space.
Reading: 110mmHg
